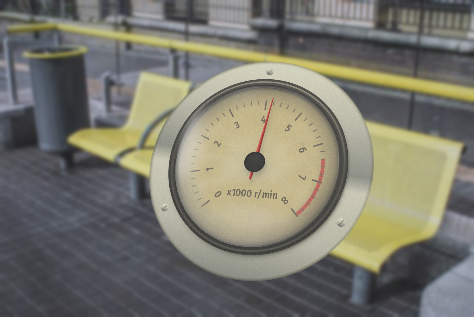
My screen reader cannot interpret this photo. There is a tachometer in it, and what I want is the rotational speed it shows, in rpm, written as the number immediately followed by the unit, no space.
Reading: 4200rpm
